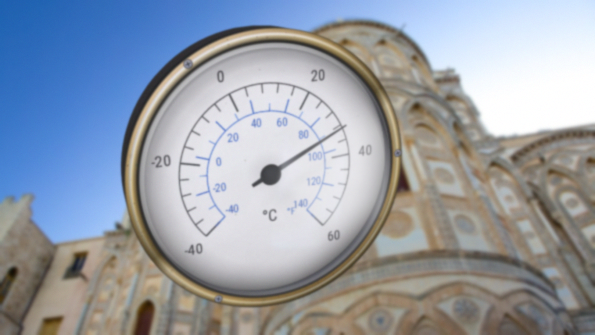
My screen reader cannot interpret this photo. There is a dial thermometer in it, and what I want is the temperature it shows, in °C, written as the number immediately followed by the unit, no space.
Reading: 32°C
